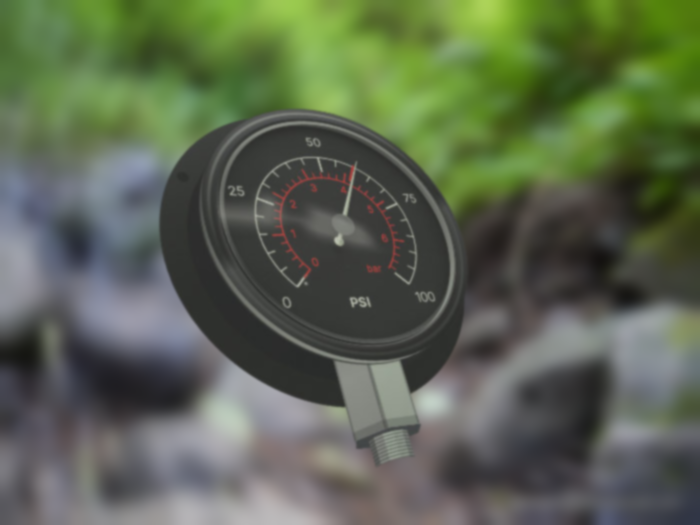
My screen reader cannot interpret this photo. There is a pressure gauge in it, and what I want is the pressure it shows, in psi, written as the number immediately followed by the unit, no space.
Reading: 60psi
